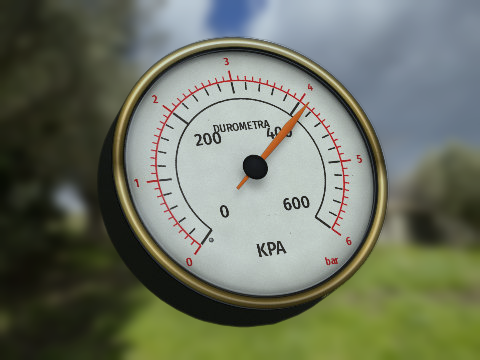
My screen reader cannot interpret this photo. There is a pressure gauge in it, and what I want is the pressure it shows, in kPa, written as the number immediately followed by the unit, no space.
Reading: 410kPa
